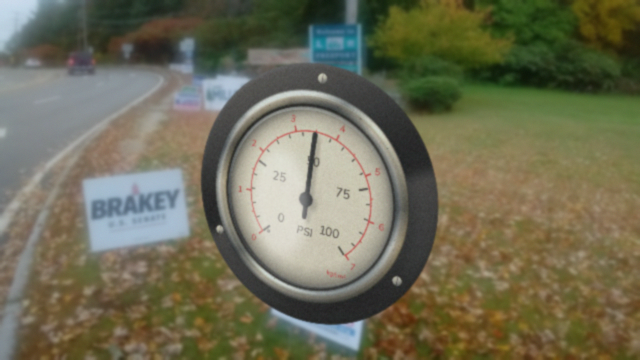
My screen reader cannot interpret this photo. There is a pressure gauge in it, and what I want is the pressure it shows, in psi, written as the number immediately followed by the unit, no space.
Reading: 50psi
